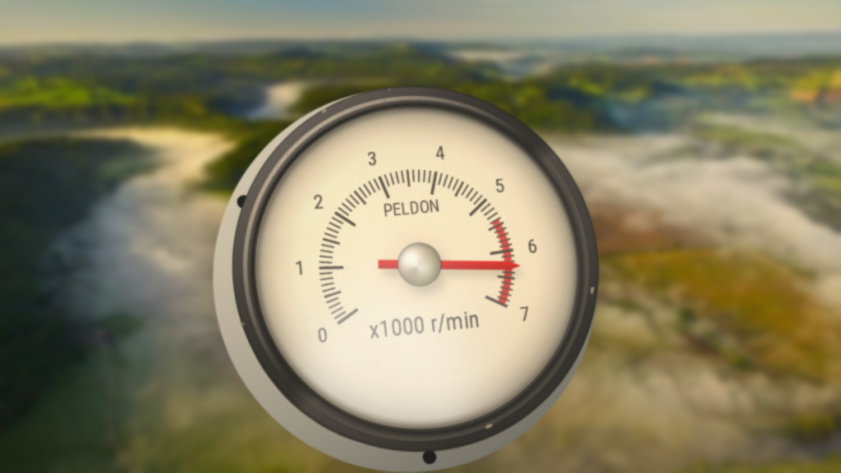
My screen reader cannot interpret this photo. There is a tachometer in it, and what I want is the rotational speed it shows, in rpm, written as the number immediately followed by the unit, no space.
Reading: 6300rpm
